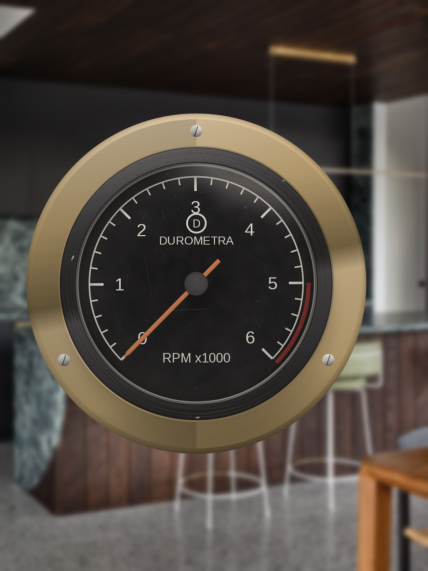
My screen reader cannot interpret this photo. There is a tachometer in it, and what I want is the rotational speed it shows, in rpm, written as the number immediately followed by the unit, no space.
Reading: 0rpm
